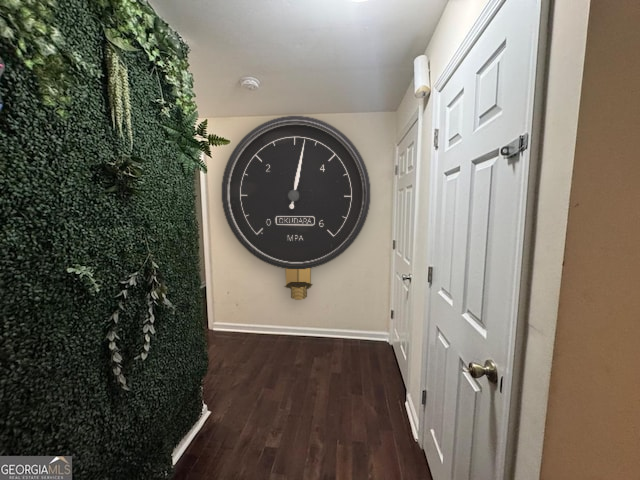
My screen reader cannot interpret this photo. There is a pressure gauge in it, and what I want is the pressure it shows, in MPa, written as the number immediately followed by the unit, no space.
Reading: 3.25MPa
